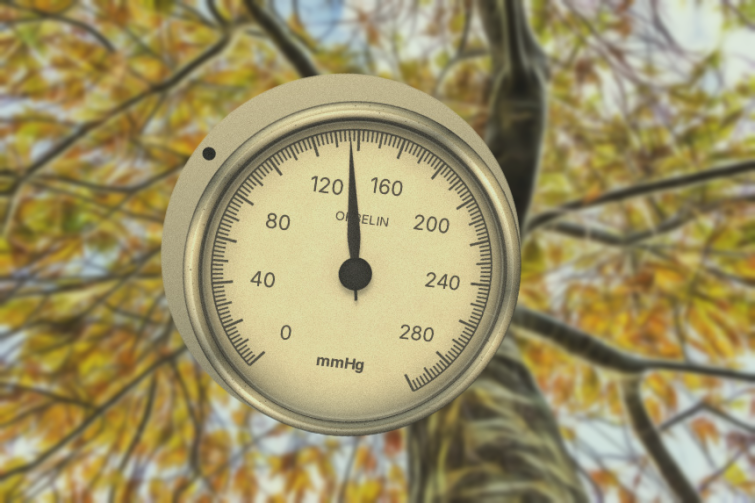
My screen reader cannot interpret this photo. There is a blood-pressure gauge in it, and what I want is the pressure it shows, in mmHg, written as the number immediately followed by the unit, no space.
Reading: 136mmHg
